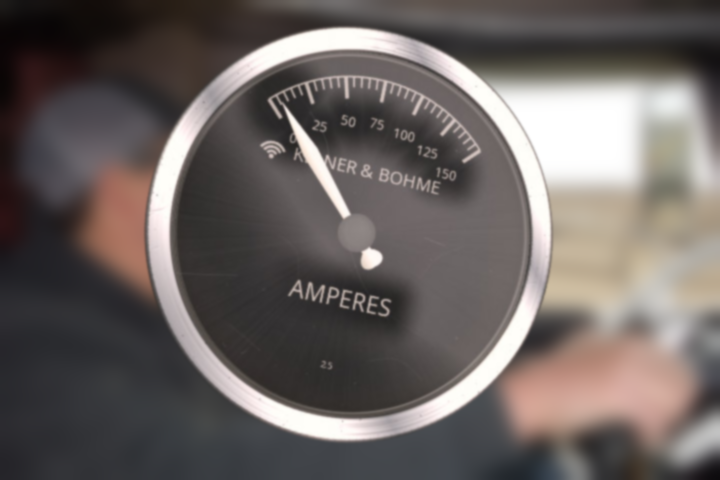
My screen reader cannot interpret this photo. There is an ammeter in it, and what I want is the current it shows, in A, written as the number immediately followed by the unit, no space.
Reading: 5A
